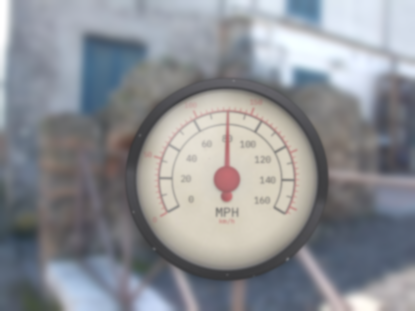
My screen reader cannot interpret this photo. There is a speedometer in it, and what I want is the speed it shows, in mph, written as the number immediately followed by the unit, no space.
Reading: 80mph
